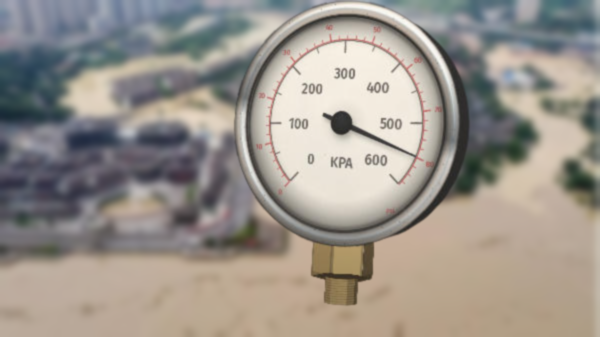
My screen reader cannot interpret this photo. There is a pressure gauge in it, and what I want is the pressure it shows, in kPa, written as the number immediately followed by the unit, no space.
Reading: 550kPa
